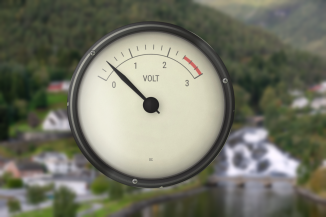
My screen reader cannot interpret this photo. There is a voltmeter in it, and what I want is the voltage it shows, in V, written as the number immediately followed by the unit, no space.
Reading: 0.4V
